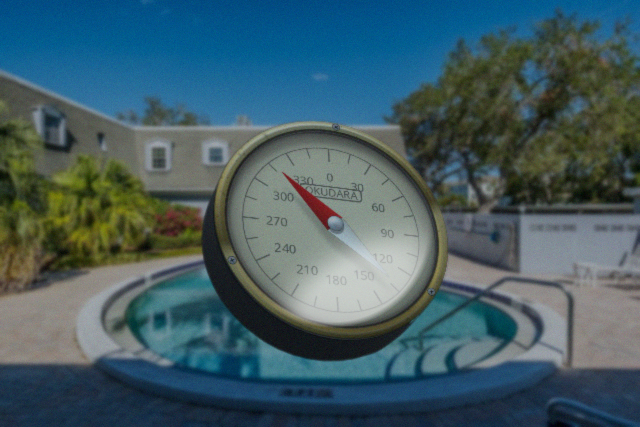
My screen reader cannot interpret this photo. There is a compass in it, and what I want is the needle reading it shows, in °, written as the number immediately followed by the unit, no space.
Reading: 315°
